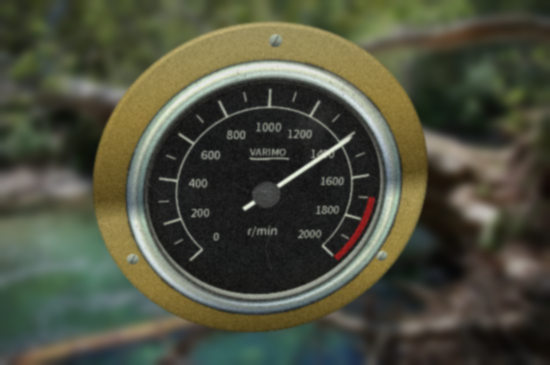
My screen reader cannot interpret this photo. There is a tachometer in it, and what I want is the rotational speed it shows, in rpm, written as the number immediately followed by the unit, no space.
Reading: 1400rpm
